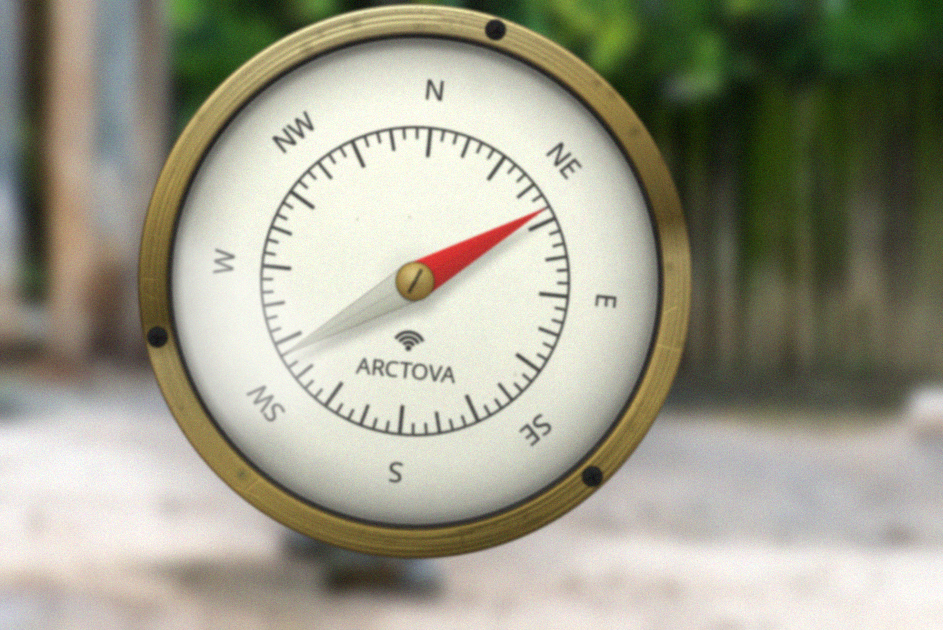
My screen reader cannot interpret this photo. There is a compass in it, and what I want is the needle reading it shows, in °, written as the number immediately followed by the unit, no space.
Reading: 55°
